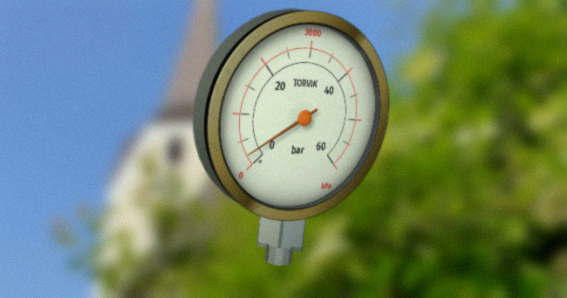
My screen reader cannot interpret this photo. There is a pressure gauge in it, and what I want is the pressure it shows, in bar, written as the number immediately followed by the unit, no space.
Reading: 2.5bar
